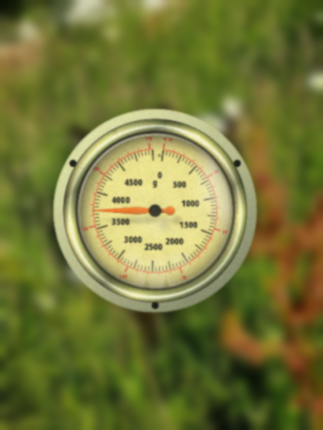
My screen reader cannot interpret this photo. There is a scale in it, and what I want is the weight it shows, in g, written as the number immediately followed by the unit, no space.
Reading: 3750g
